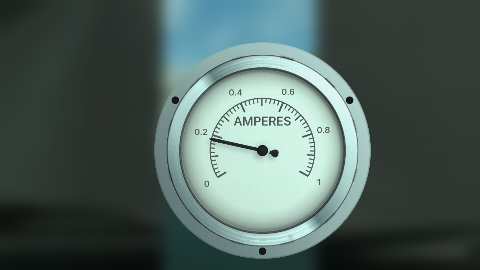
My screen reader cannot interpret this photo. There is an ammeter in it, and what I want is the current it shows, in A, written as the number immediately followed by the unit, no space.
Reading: 0.18A
